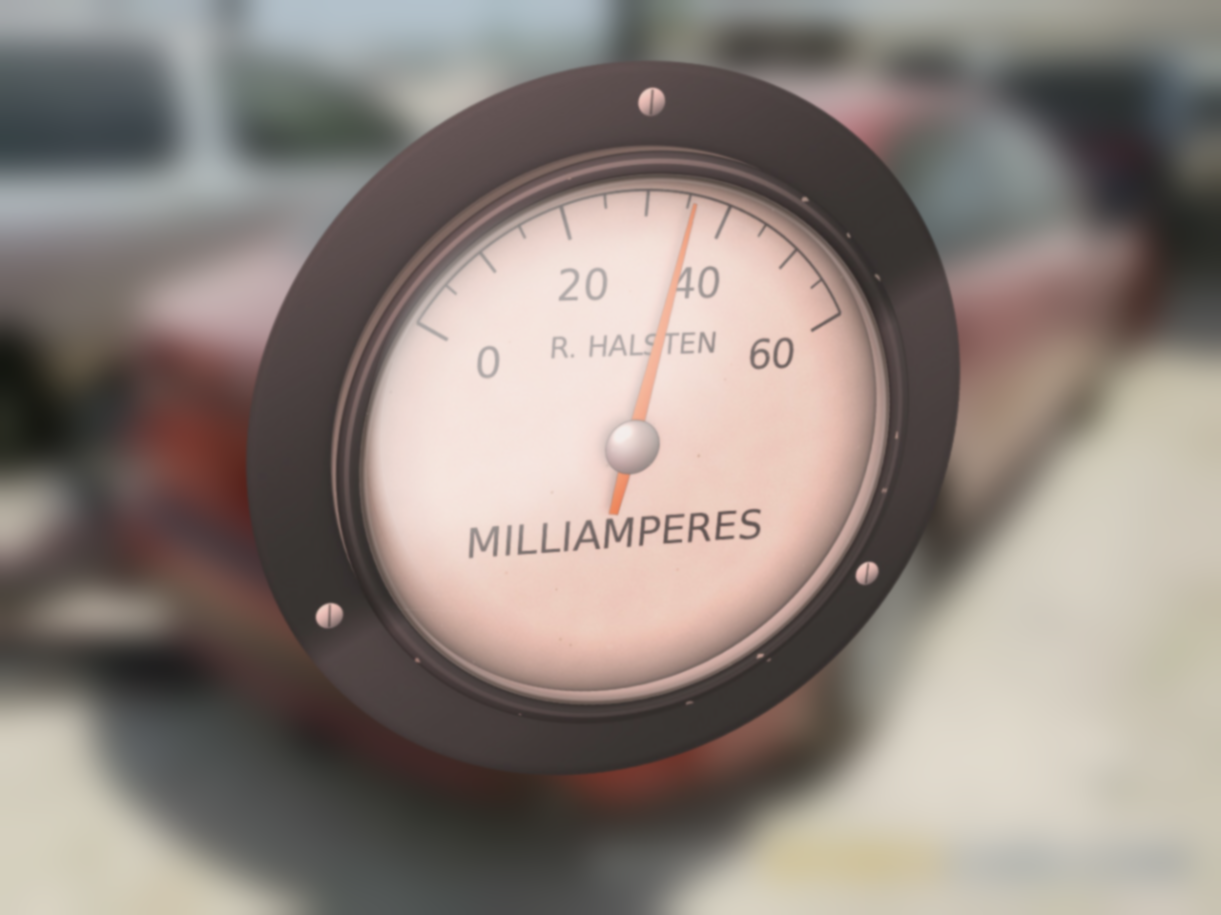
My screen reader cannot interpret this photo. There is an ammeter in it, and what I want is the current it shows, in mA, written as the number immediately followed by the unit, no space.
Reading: 35mA
